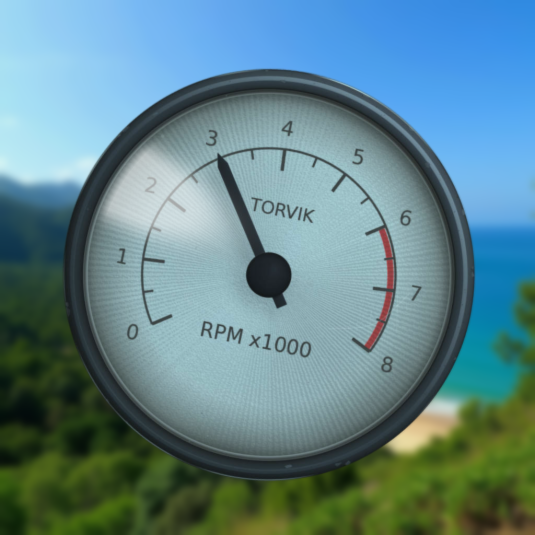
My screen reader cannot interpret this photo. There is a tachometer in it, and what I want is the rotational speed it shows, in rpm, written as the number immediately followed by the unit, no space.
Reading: 3000rpm
